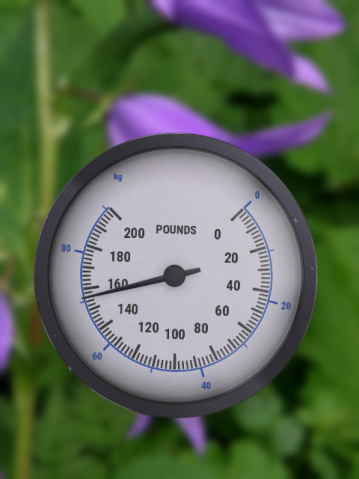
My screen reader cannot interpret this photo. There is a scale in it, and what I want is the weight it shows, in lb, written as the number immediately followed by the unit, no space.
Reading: 156lb
